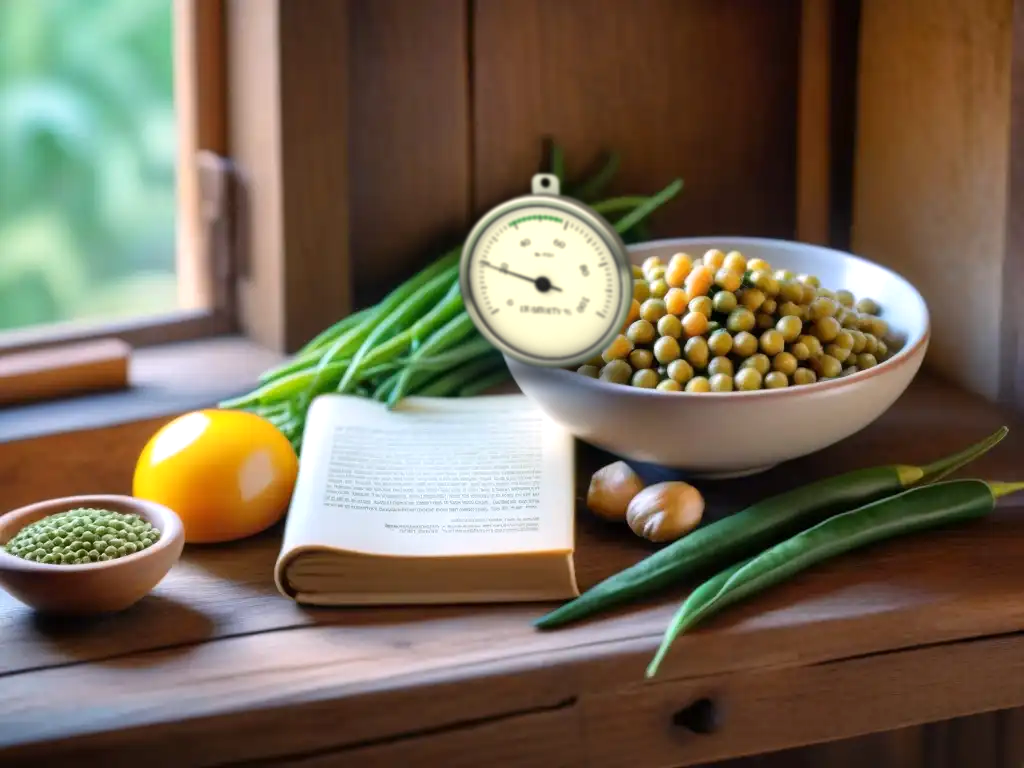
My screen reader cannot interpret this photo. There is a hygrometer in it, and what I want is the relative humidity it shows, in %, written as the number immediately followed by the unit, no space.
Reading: 20%
